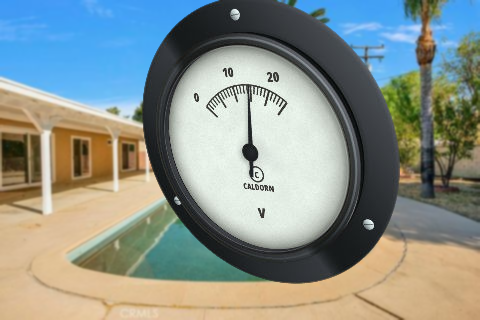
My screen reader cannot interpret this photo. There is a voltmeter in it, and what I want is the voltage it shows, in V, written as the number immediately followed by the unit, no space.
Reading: 15V
